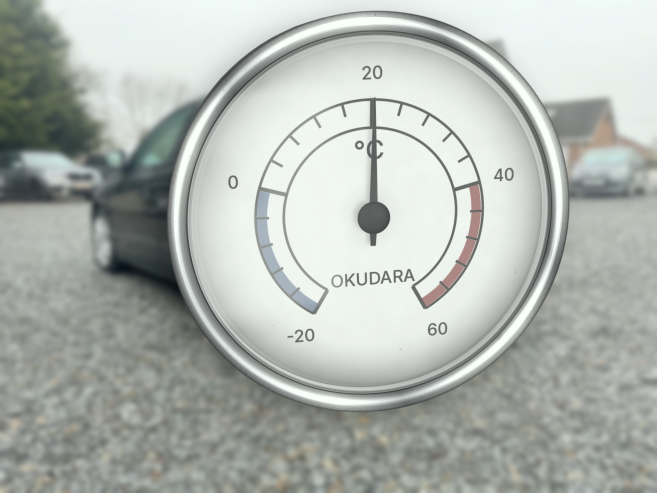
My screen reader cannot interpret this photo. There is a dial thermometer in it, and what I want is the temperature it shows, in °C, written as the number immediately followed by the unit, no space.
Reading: 20°C
